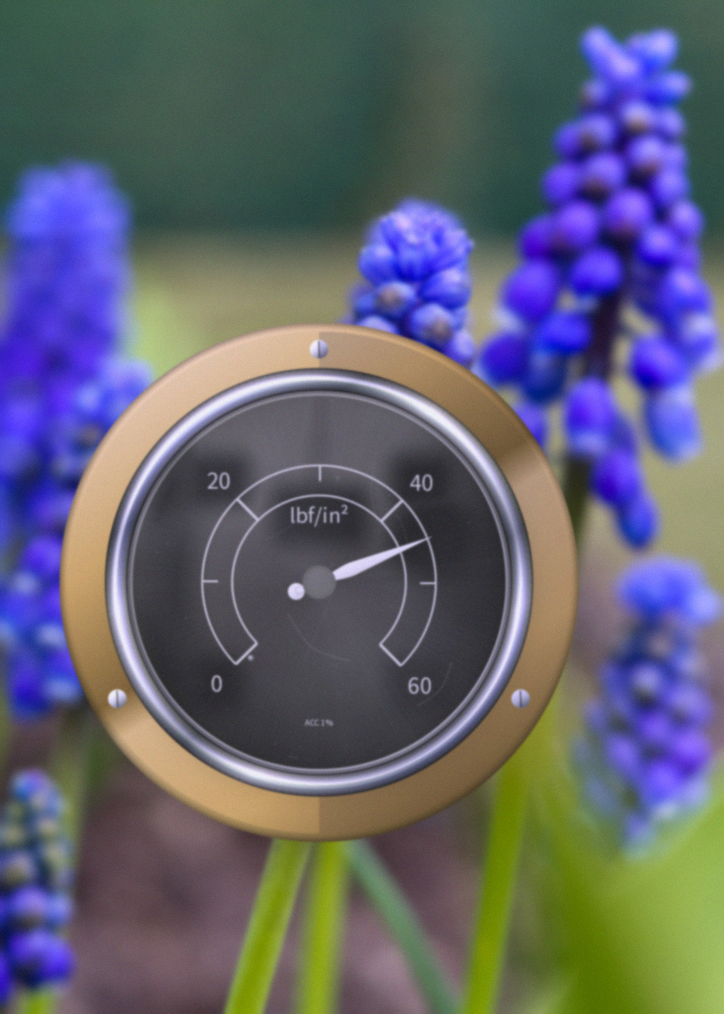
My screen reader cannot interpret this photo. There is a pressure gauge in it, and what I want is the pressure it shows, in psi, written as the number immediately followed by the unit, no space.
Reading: 45psi
